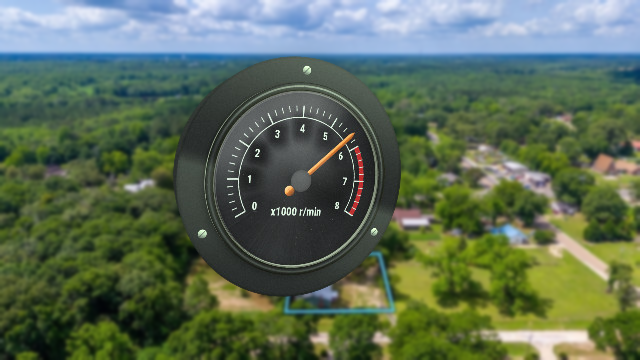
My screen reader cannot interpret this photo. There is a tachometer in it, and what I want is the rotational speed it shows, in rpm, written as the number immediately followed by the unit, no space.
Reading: 5600rpm
